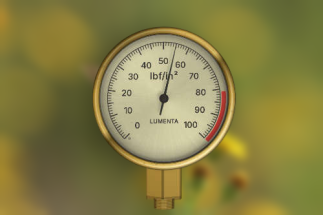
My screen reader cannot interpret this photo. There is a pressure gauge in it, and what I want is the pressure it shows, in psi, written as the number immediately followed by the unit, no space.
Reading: 55psi
